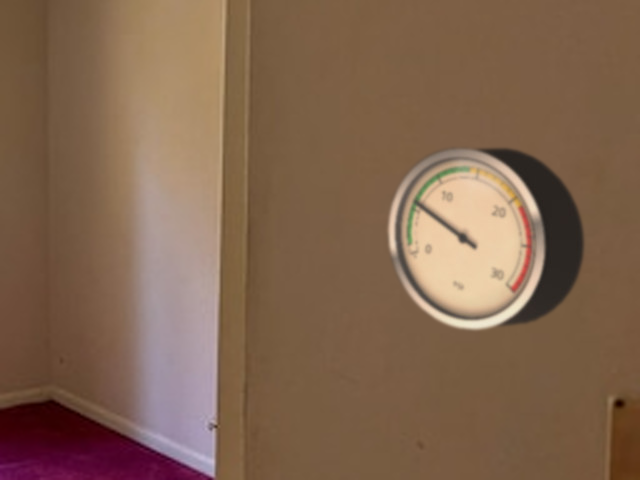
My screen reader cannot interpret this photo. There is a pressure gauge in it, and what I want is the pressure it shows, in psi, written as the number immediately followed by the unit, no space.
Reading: 6psi
